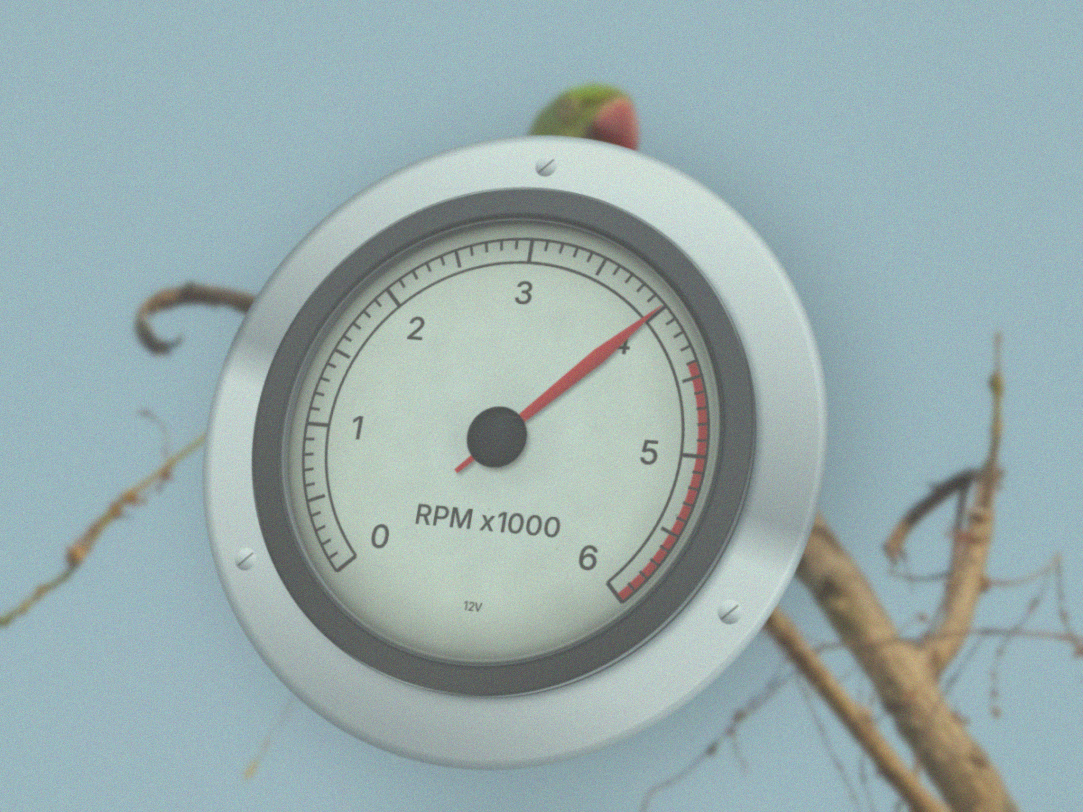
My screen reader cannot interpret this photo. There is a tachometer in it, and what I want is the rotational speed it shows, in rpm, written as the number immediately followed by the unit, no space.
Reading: 4000rpm
